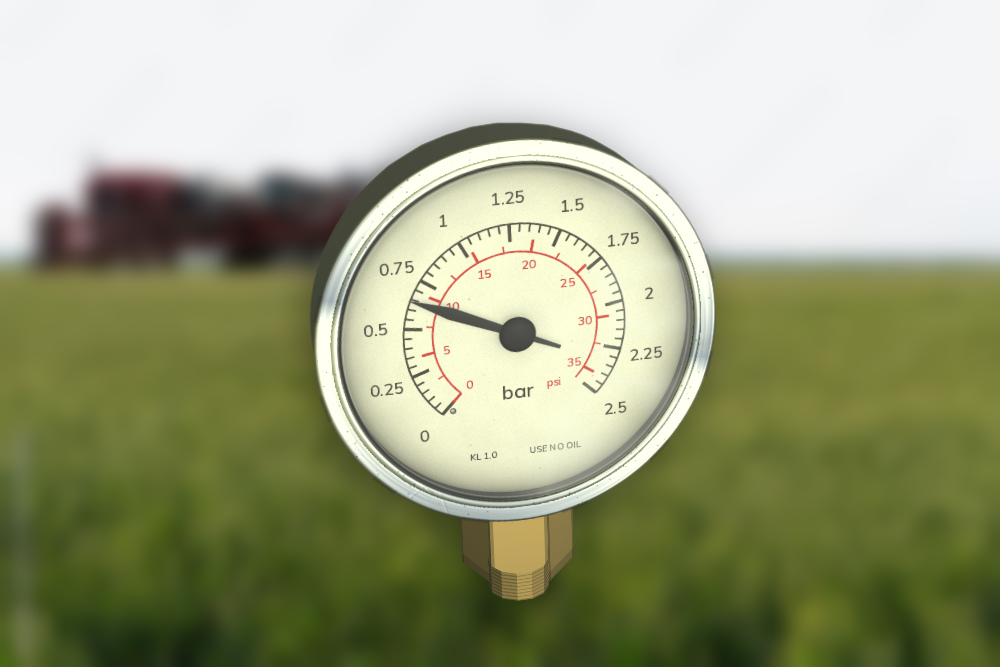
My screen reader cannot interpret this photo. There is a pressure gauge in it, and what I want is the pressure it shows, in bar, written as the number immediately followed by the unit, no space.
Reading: 0.65bar
